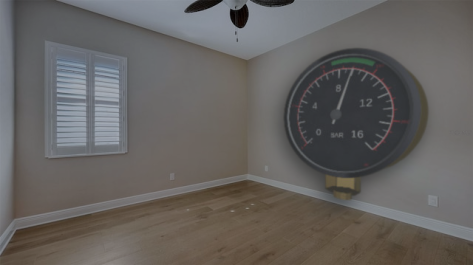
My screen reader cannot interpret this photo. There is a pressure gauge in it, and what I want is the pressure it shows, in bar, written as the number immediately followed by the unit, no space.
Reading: 9bar
